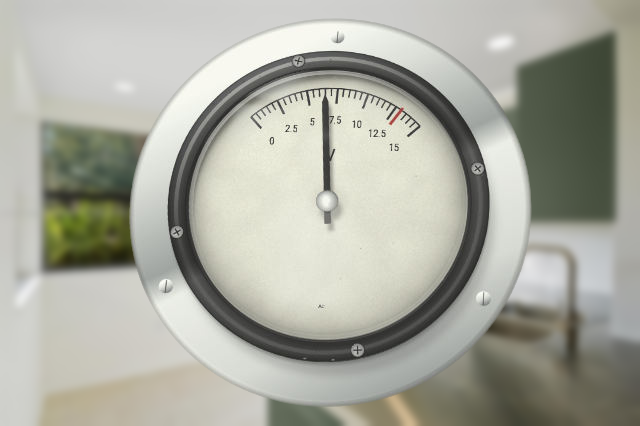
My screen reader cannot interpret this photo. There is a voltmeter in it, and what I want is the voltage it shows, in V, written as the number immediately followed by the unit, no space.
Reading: 6.5V
